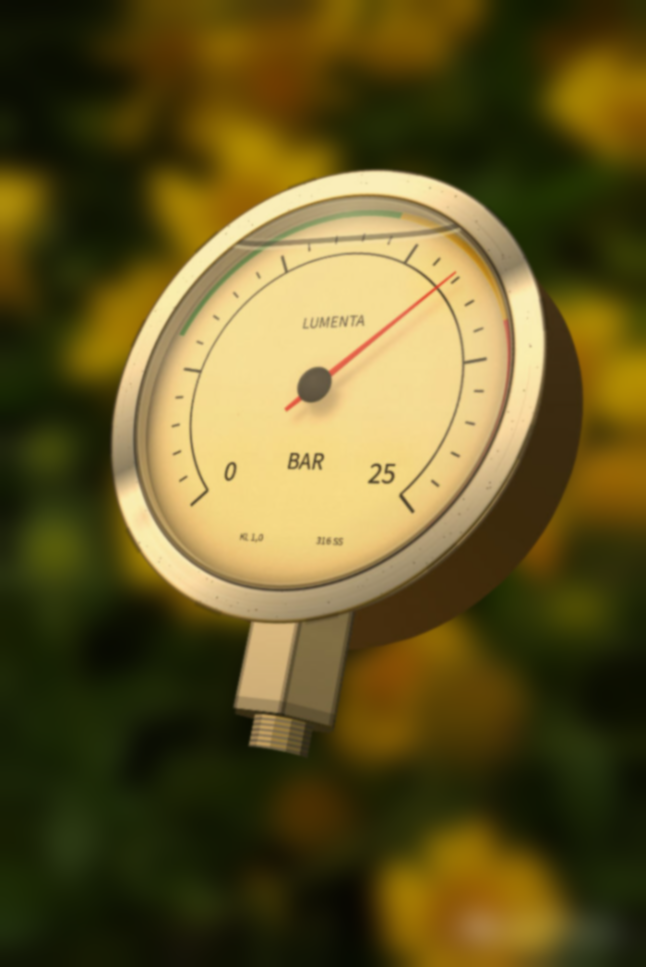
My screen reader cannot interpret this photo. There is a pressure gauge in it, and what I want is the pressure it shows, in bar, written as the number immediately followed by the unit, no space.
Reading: 17bar
